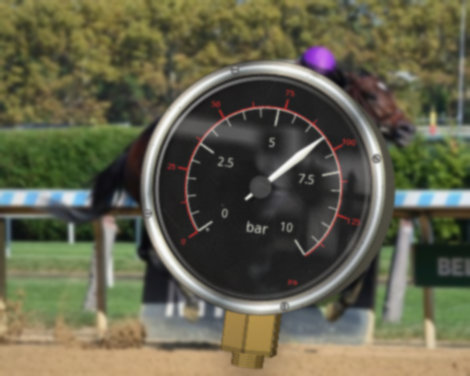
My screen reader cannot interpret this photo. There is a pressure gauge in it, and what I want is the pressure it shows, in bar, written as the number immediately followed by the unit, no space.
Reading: 6.5bar
